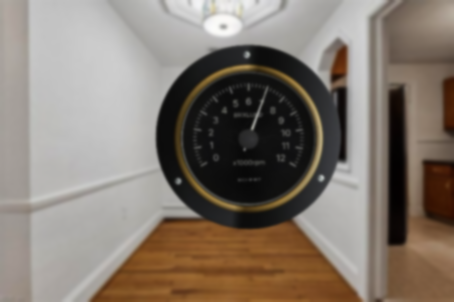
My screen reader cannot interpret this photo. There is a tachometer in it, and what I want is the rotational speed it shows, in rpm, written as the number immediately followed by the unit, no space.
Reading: 7000rpm
